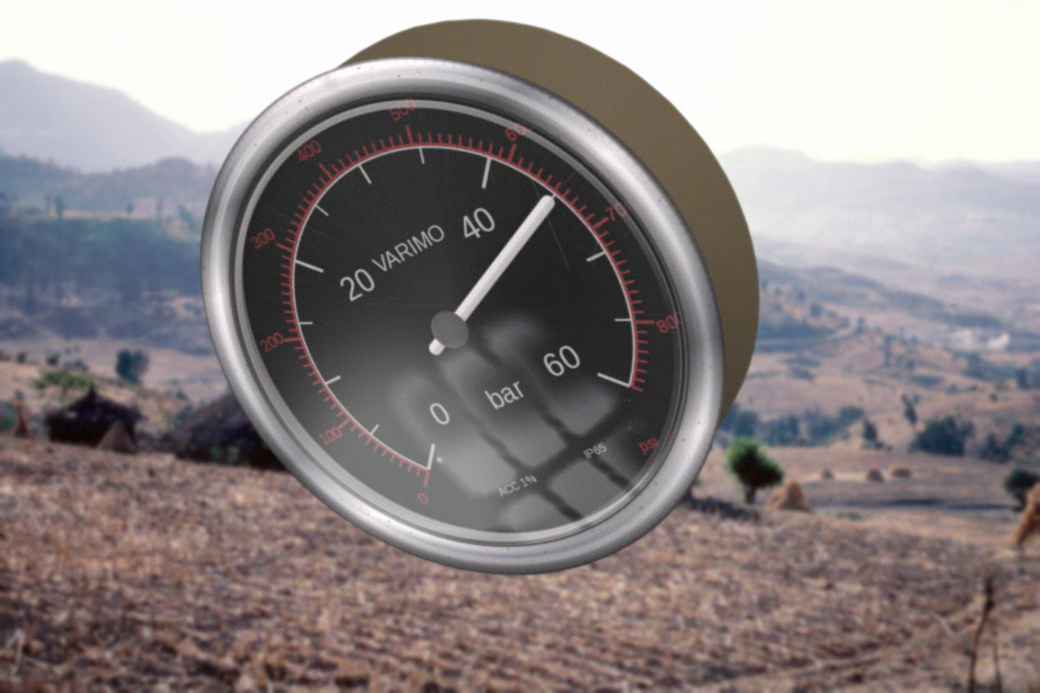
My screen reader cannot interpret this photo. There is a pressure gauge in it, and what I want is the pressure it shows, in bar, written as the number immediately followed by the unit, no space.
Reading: 45bar
